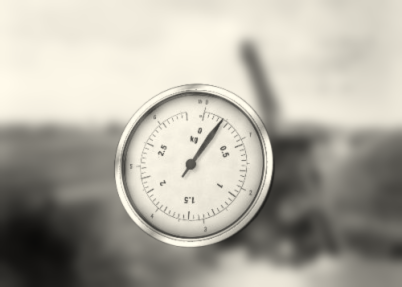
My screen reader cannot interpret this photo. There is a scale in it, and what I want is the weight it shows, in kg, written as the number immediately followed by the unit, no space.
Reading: 0.2kg
